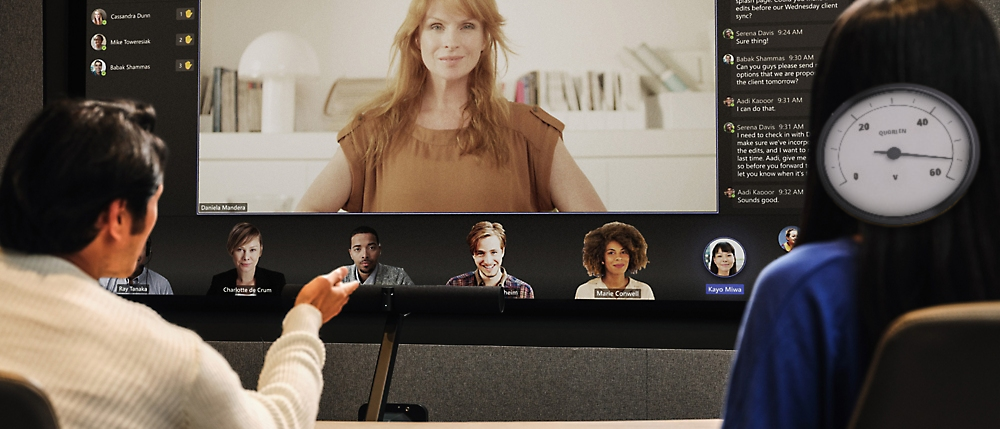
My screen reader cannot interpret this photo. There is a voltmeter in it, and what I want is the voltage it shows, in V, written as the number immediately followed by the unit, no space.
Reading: 55V
